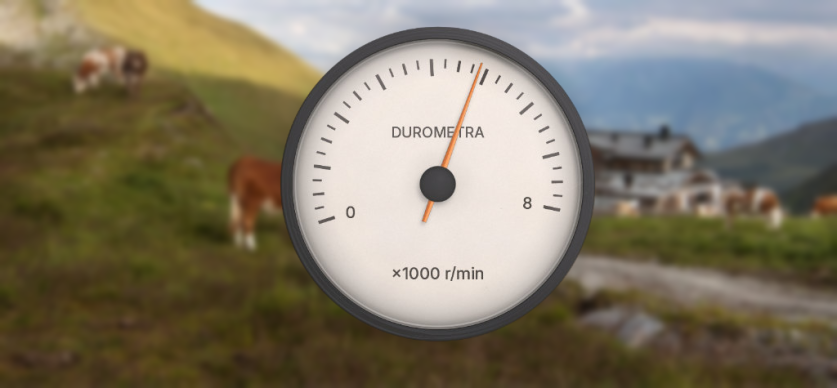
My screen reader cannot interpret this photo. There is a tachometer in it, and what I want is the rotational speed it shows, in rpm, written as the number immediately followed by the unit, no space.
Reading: 4875rpm
